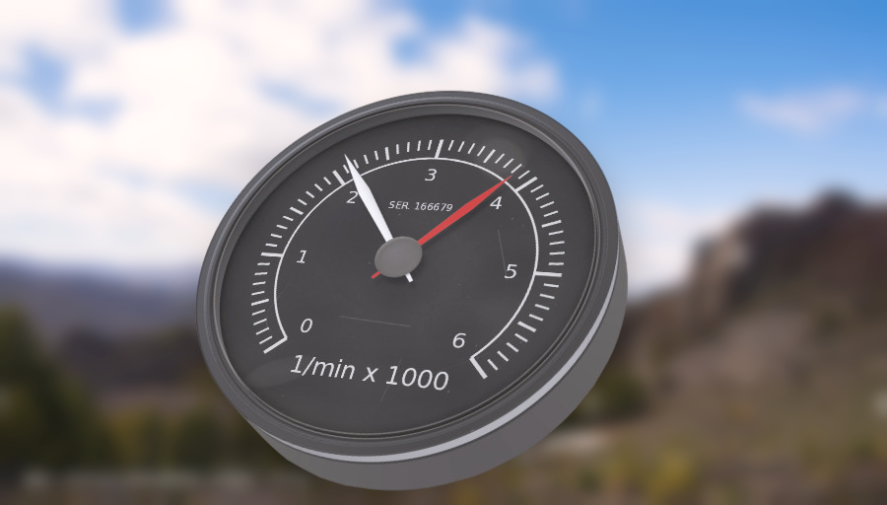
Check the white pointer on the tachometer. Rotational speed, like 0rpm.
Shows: 2150rpm
